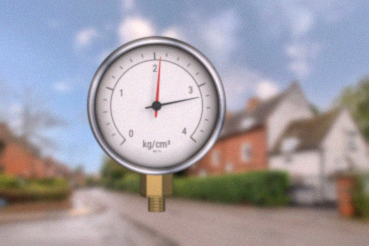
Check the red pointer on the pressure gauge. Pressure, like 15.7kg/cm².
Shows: 2.1kg/cm²
